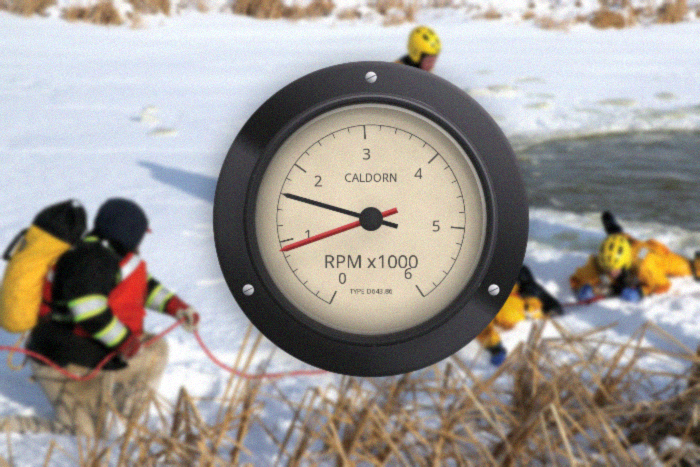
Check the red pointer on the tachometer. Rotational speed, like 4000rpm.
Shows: 900rpm
